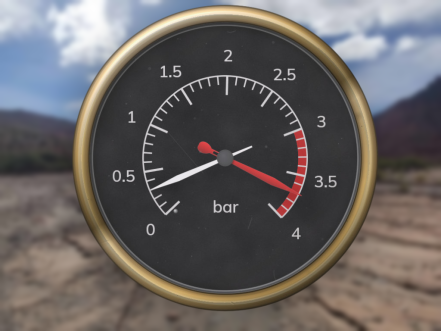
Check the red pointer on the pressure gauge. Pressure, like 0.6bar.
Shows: 3.7bar
